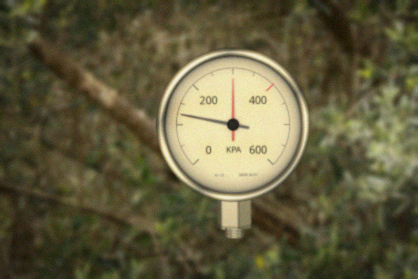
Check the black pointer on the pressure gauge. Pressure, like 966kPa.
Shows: 125kPa
